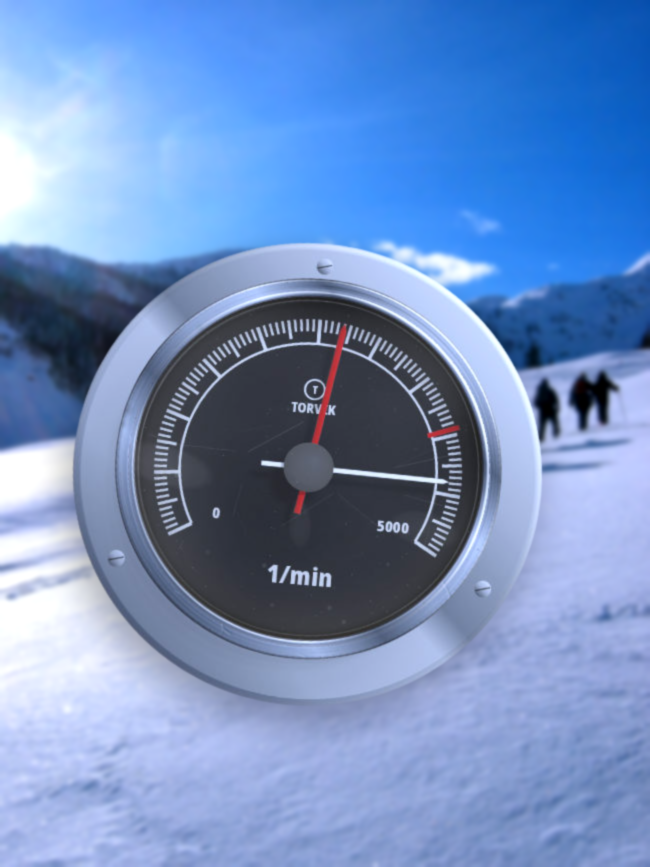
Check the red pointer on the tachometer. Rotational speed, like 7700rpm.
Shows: 2700rpm
